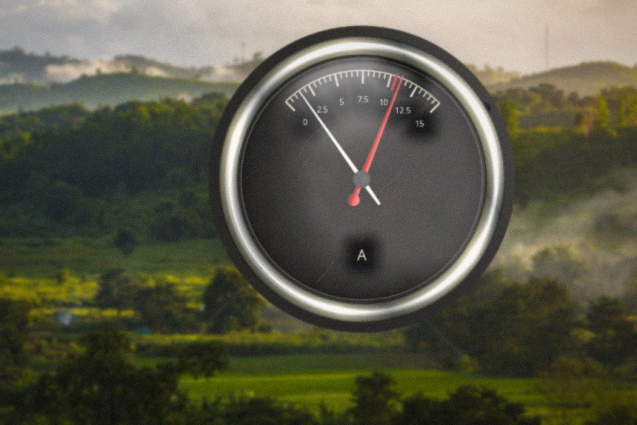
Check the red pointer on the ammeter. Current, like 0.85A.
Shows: 11A
